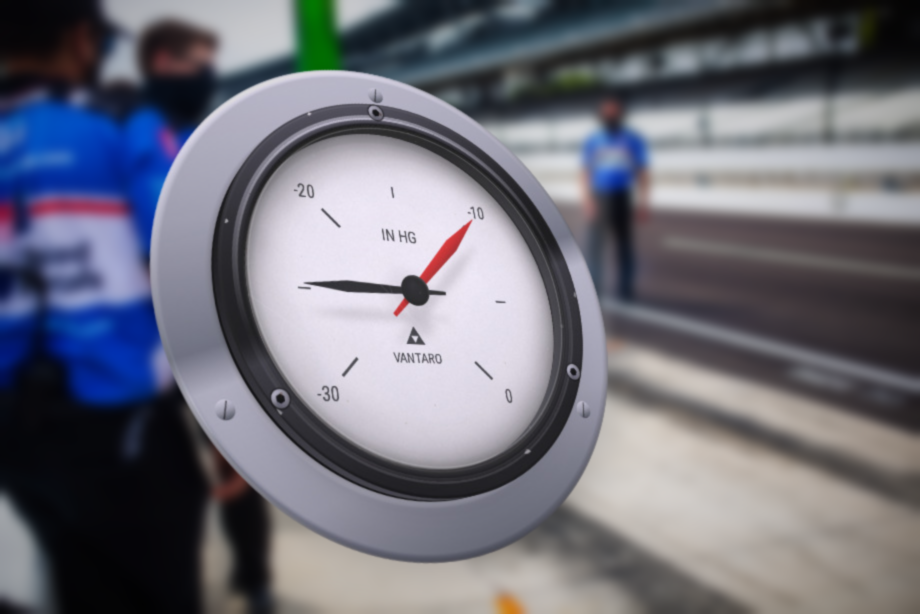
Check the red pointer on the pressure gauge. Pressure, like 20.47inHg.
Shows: -10inHg
